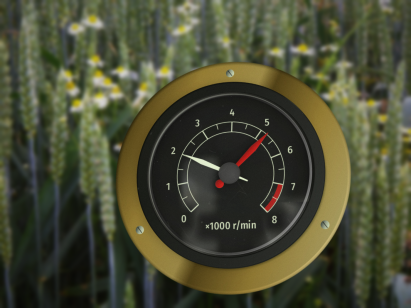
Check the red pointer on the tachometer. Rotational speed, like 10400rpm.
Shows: 5250rpm
